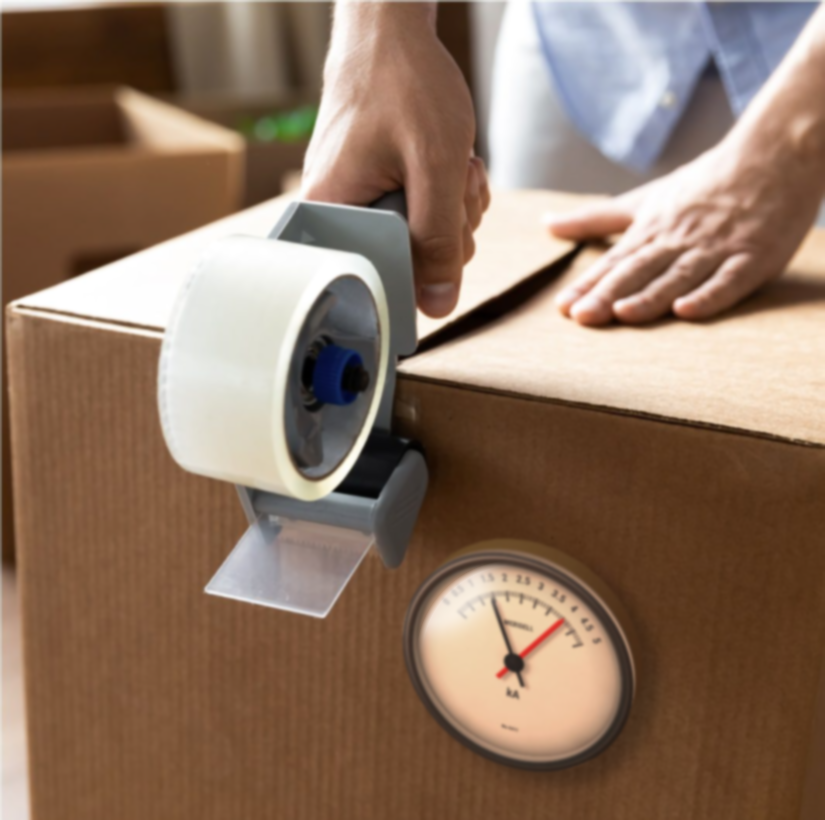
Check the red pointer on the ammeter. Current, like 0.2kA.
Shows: 4kA
